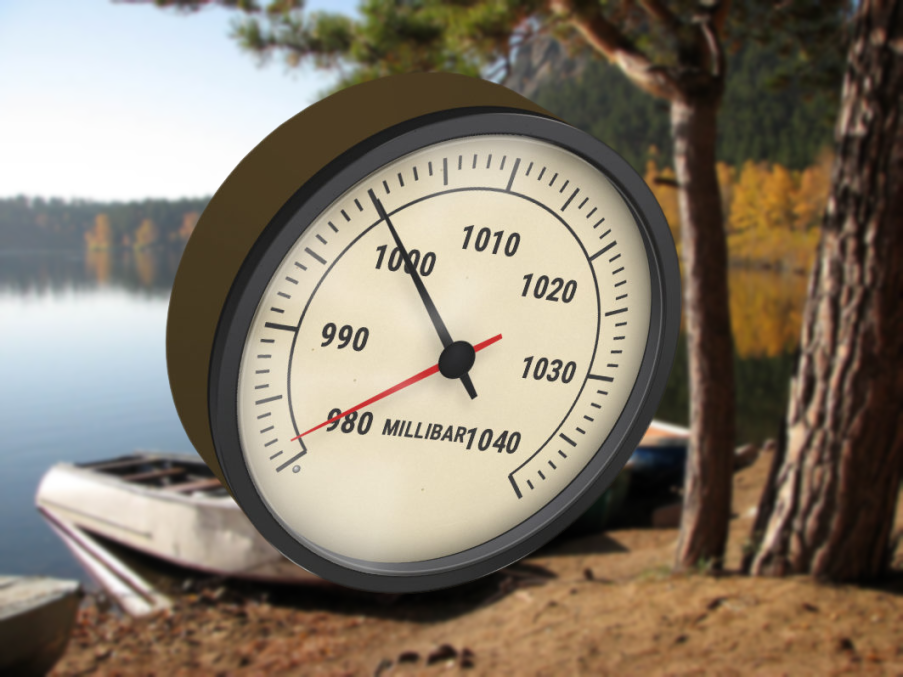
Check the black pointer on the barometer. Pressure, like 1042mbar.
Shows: 1000mbar
